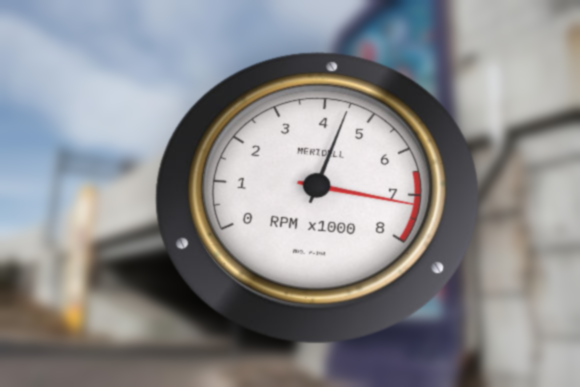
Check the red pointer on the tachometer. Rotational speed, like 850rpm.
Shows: 7250rpm
